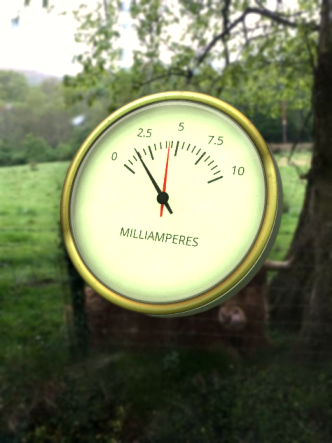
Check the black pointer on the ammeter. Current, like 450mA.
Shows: 1.5mA
